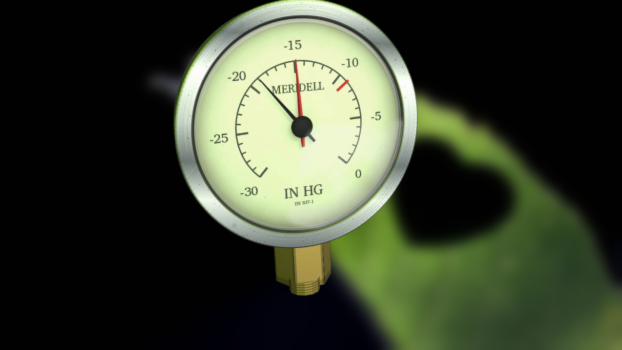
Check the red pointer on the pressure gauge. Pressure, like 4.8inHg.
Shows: -15inHg
